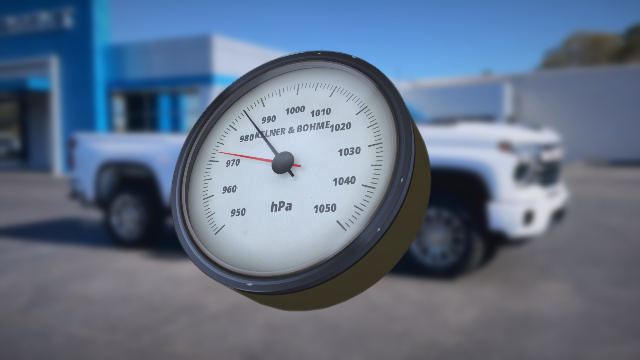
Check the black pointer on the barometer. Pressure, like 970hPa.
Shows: 985hPa
